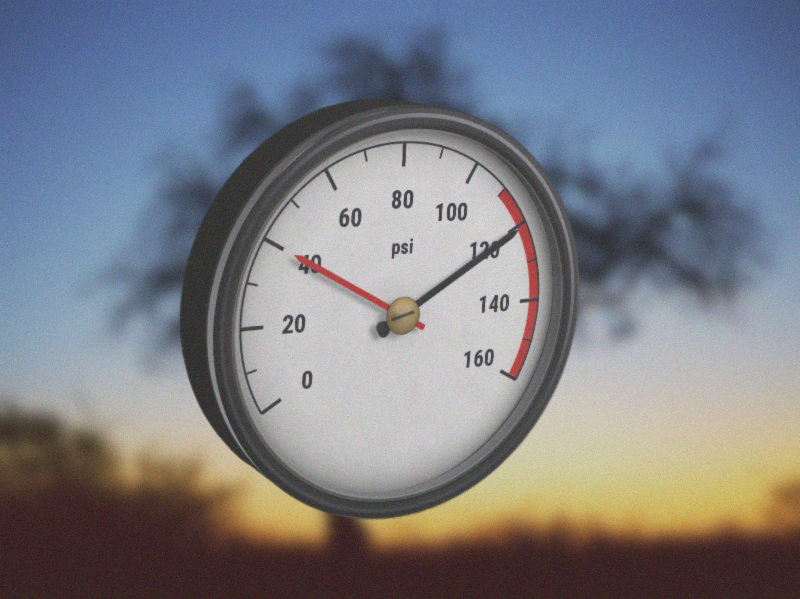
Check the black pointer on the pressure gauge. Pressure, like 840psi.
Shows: 120psi
